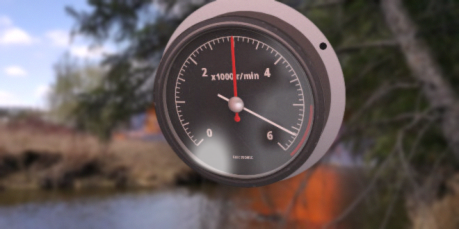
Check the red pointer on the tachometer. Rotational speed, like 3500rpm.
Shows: 3000rpm
